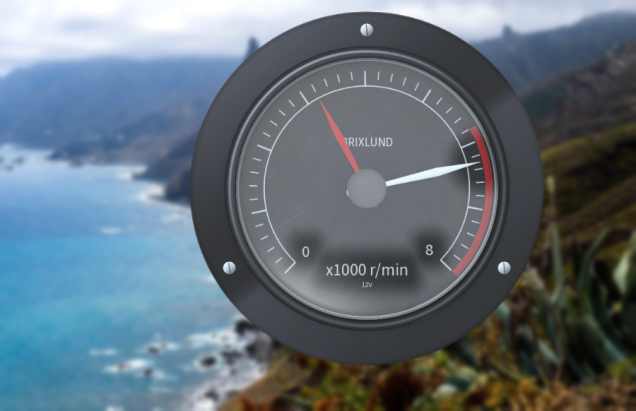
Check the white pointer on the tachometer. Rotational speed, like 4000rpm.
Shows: 6300rpm
